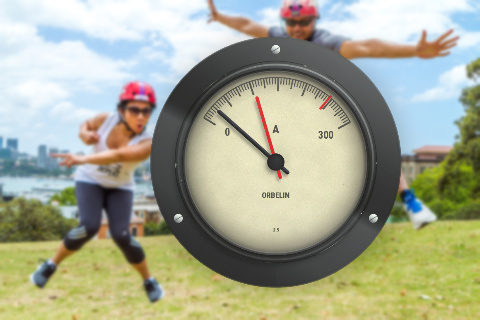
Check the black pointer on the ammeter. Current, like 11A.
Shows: 25A
